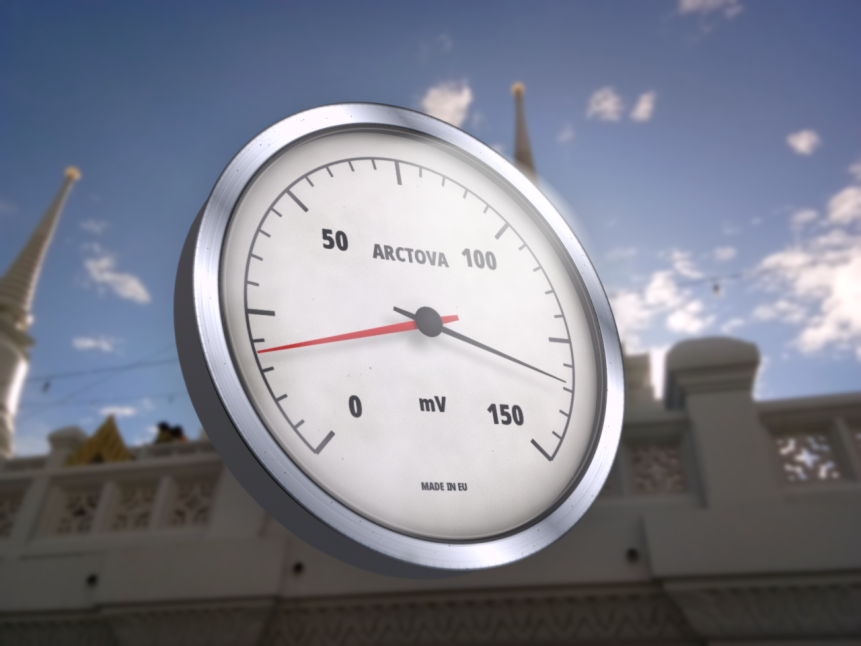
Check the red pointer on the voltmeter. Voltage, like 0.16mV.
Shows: 17.5mV
